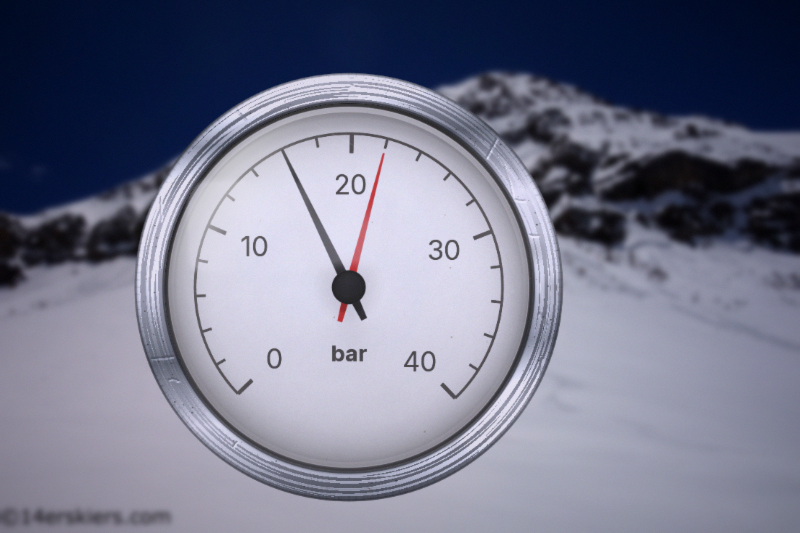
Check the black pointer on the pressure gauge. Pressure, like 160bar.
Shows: 16bar
